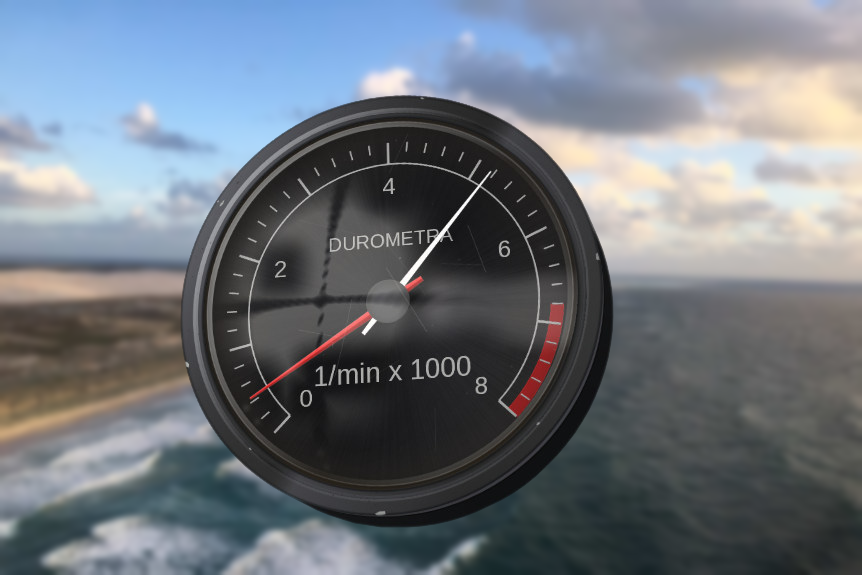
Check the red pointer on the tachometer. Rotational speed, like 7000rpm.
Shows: 400rpm
